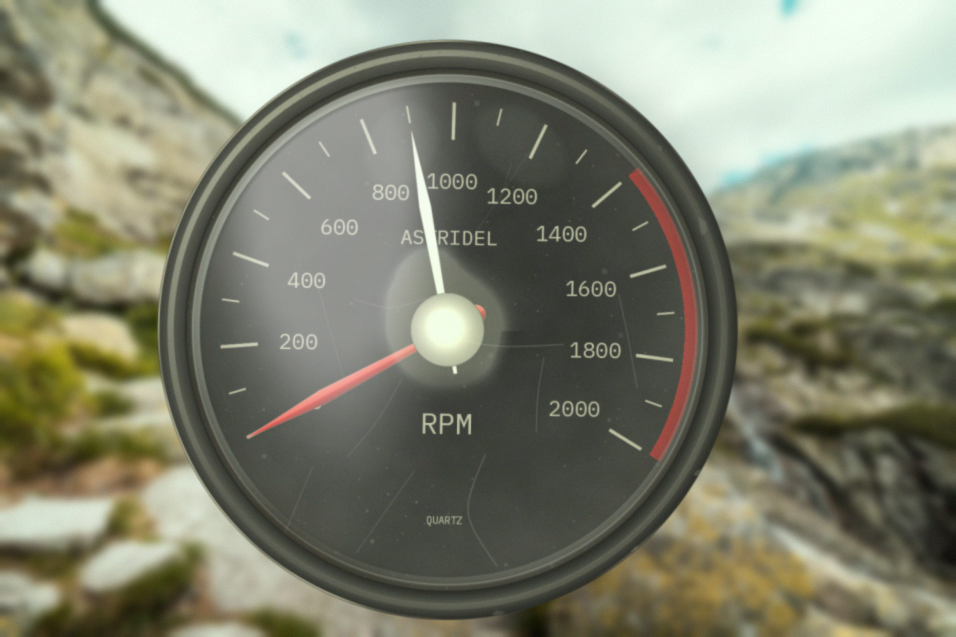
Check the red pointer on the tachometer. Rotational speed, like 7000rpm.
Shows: 0rpm
